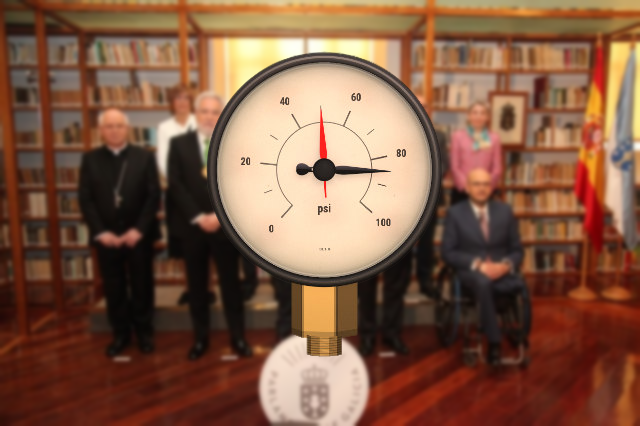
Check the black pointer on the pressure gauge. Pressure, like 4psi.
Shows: 85psi
